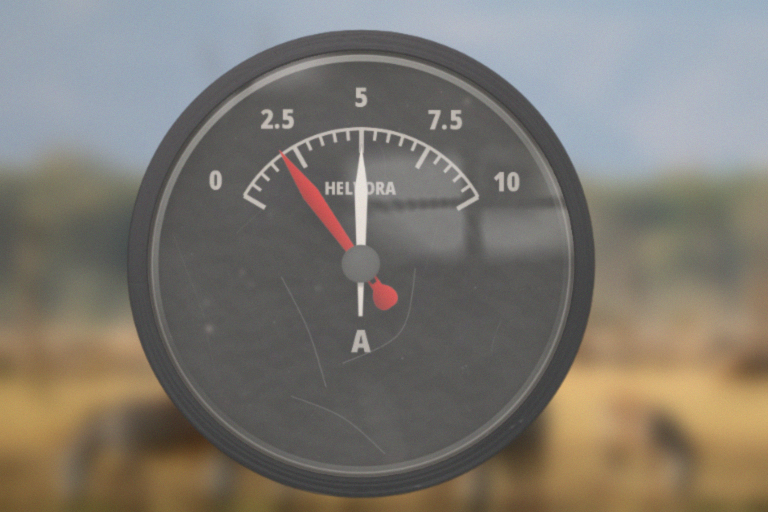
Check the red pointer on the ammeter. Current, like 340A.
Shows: 2A
